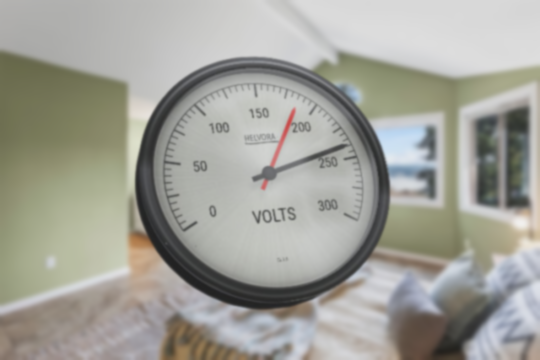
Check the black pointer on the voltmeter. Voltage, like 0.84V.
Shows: 240V
